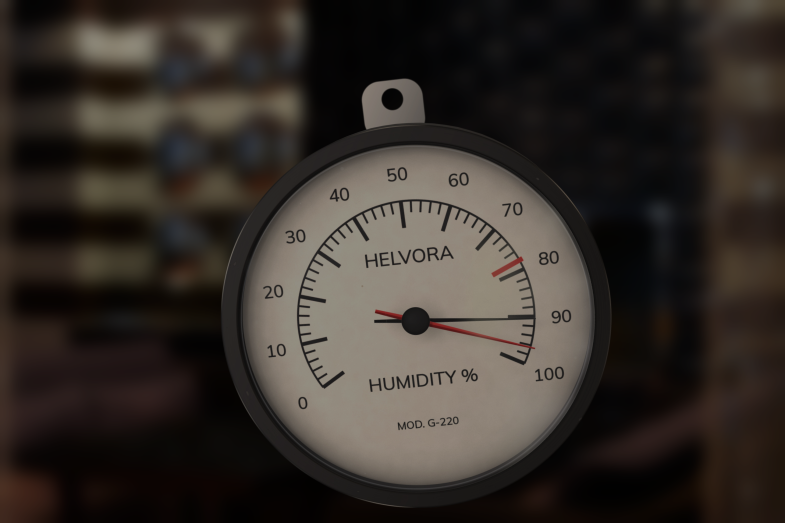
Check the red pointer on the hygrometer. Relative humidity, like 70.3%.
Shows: 96%
